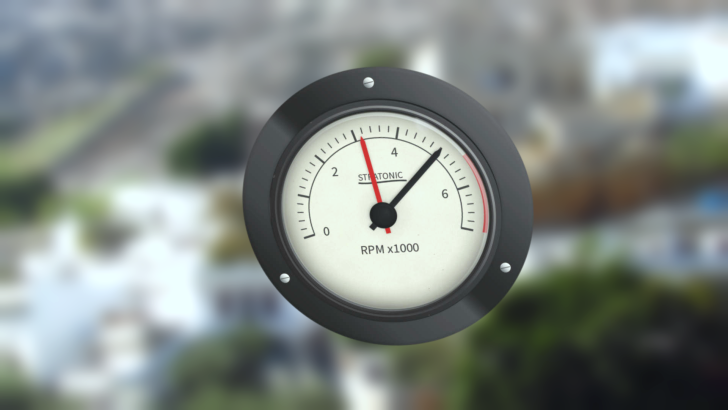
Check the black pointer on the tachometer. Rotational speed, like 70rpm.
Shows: 5000rpm
